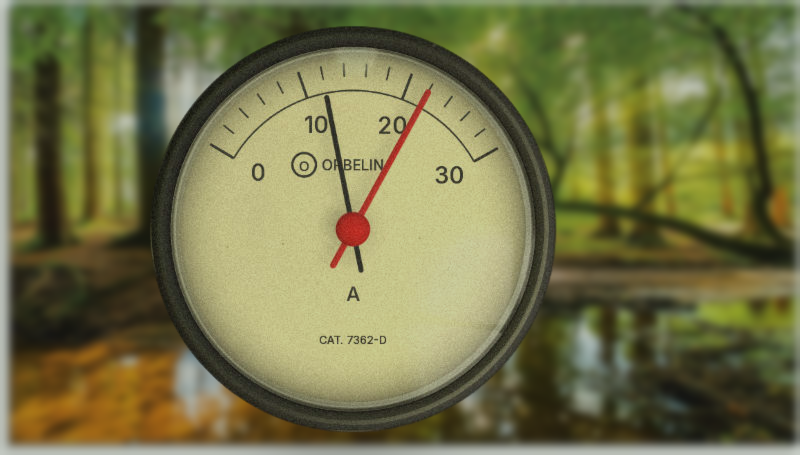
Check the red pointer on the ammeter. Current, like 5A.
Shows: 22A
